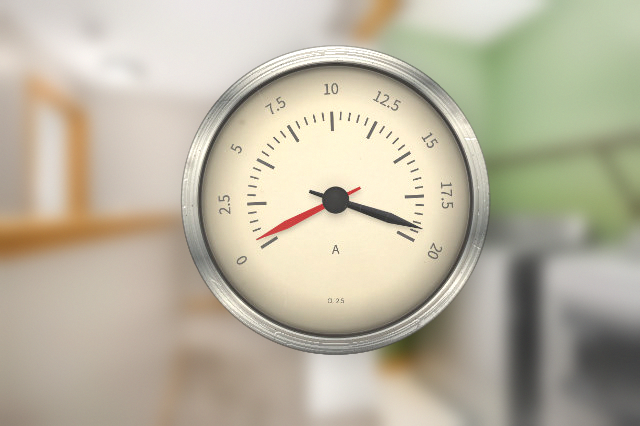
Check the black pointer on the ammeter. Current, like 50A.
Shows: 19.25A
